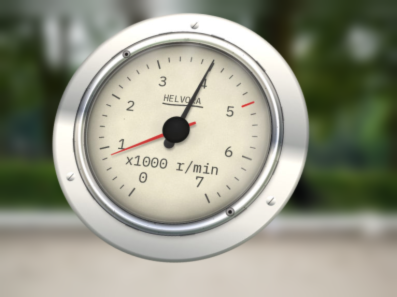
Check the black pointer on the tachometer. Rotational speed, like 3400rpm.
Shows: 4000rpm
